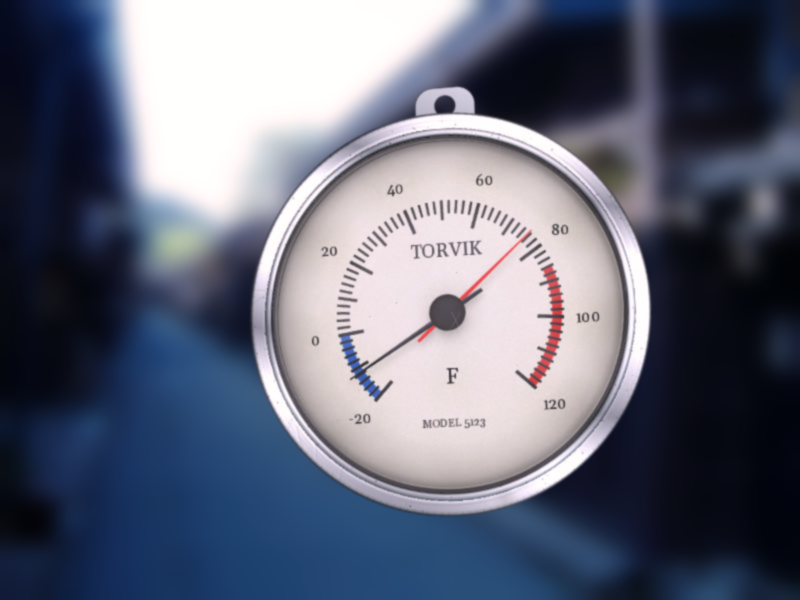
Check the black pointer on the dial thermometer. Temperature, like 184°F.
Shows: -12°F
